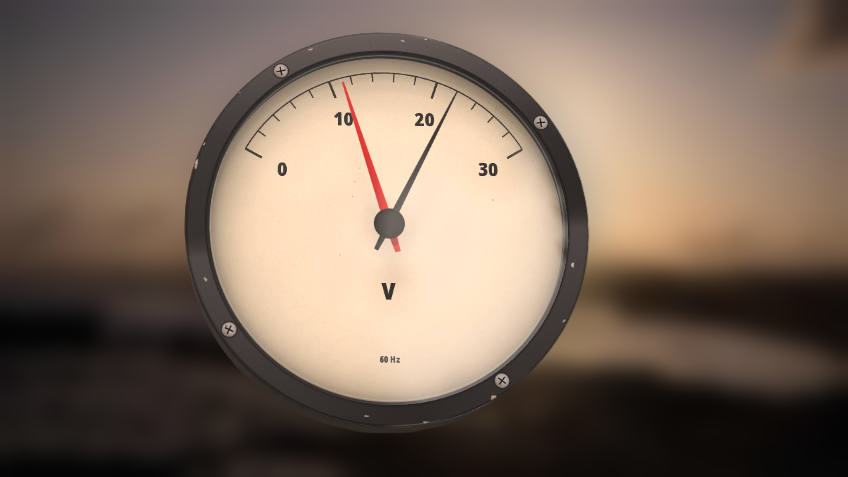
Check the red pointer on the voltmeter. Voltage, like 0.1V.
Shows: 11V
